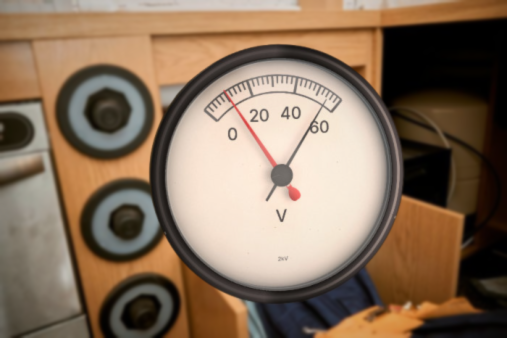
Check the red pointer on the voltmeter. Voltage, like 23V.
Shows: 10V
